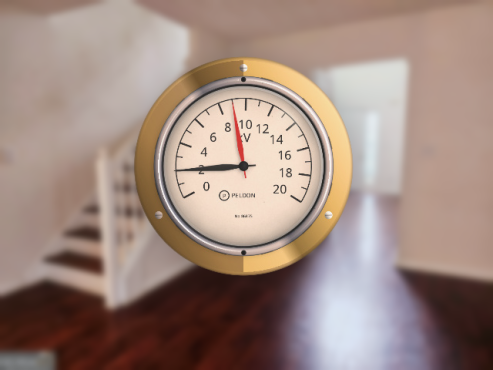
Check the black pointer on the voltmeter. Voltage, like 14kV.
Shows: 2kV
